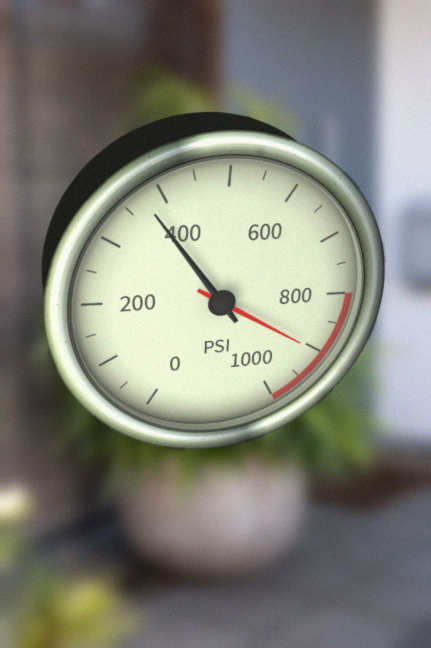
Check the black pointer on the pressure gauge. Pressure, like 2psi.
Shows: 375psi
